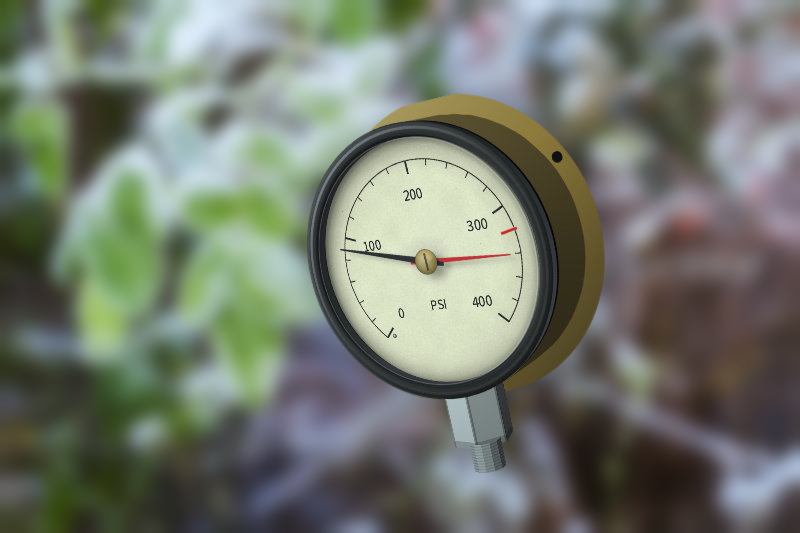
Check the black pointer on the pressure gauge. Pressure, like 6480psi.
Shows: 90psi
